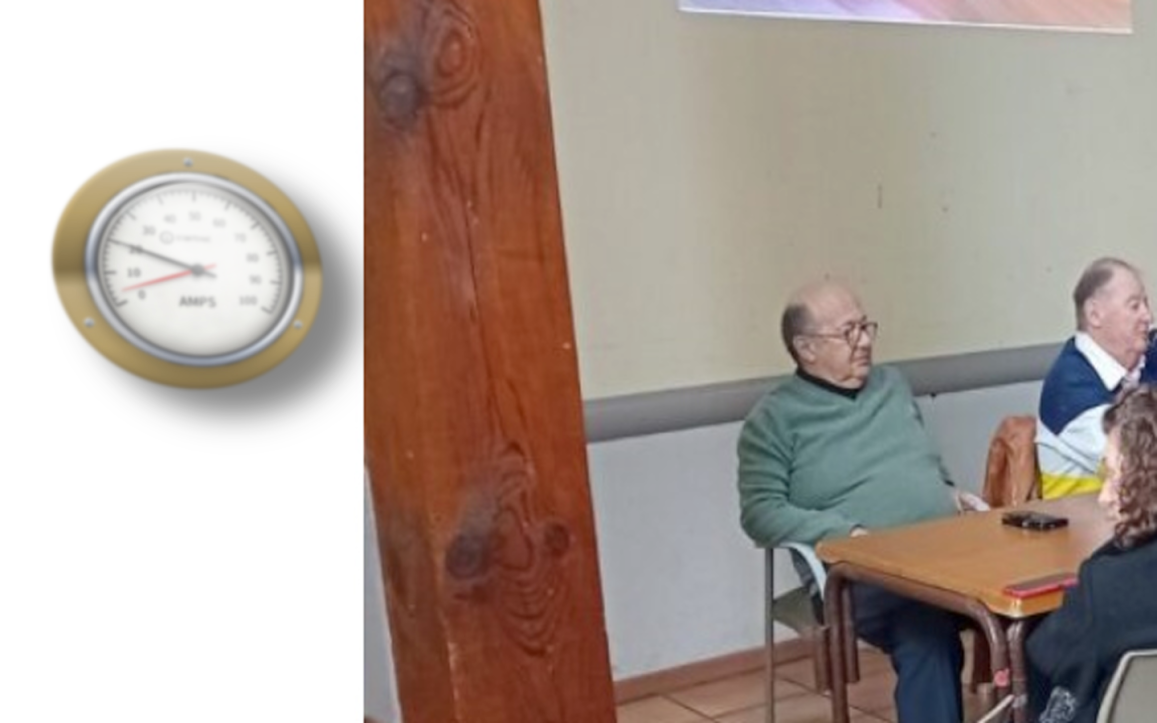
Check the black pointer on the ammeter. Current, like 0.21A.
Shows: 20A
